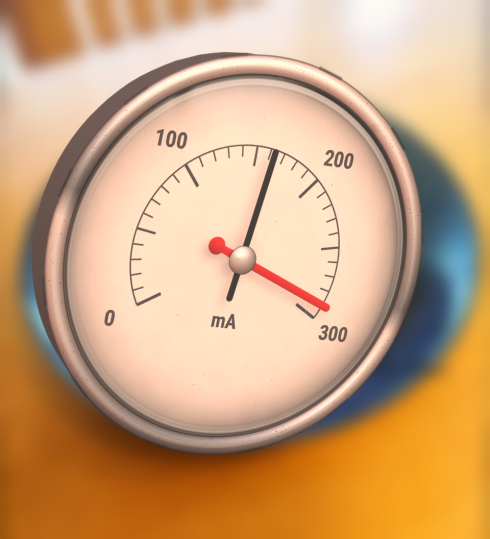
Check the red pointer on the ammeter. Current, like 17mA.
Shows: 290mA
